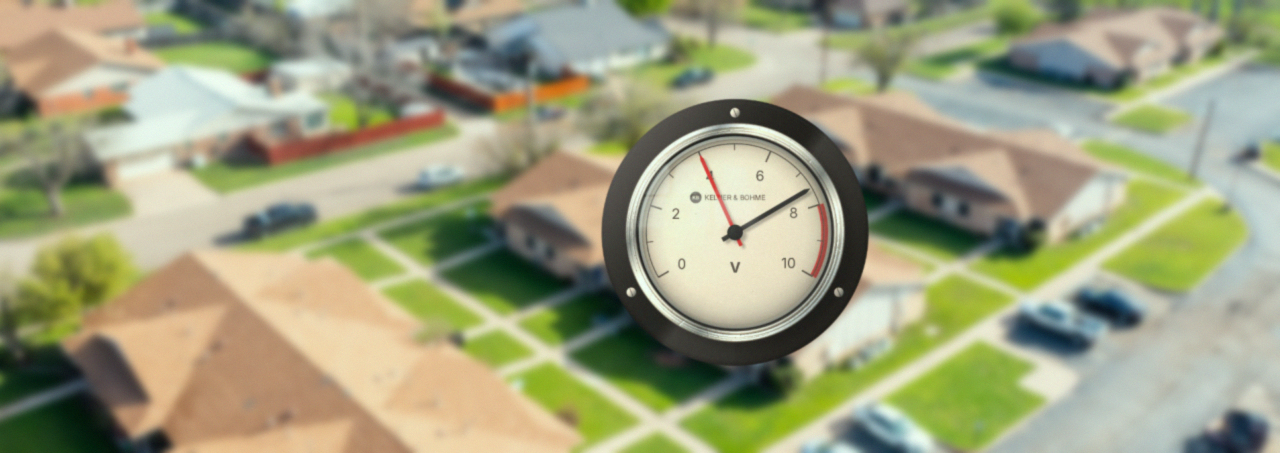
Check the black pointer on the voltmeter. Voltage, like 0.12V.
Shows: 7.5V
